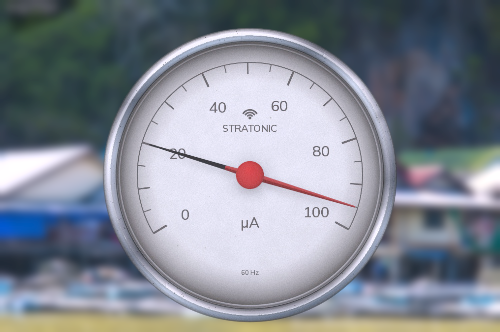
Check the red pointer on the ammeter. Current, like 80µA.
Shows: 95µA
